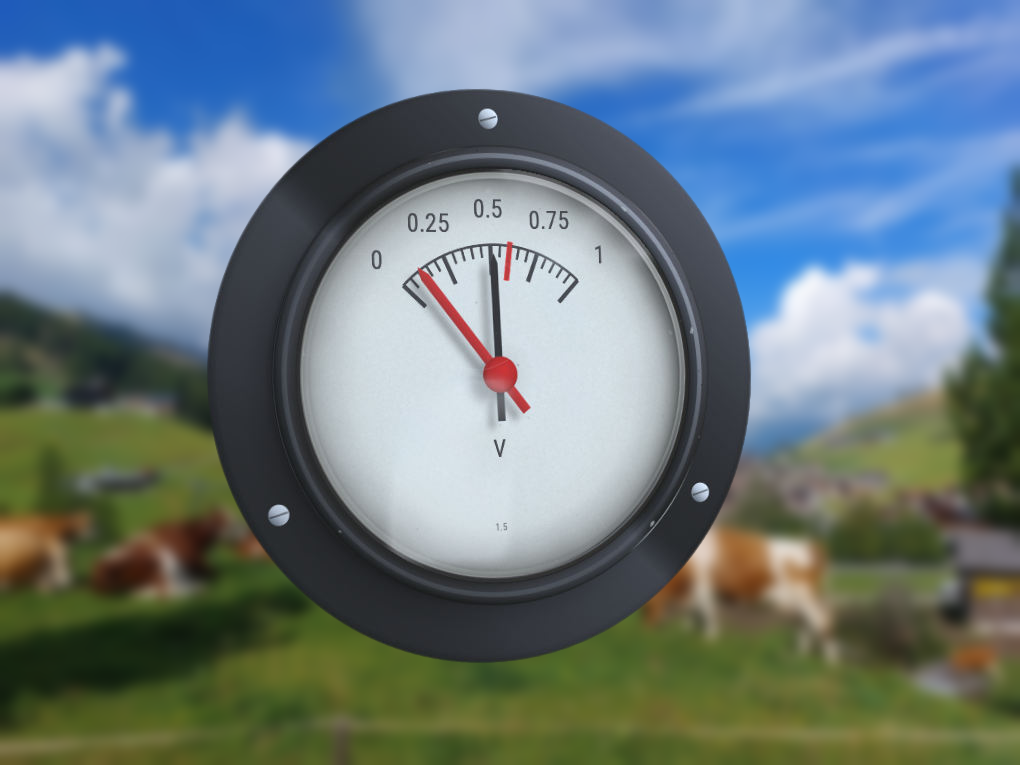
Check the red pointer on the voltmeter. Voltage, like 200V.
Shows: 0.1V
